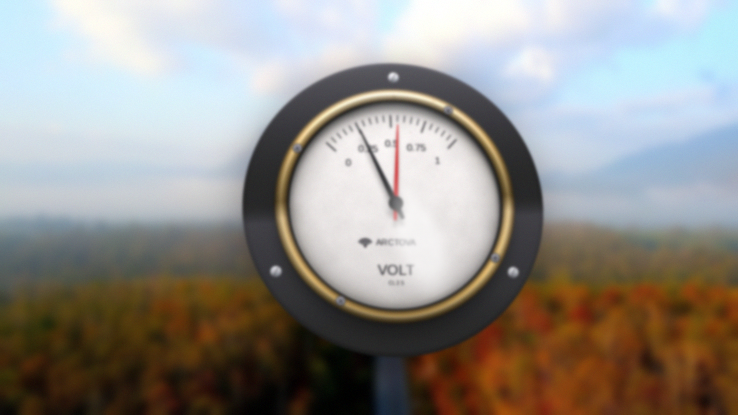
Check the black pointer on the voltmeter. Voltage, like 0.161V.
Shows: 0.25V
